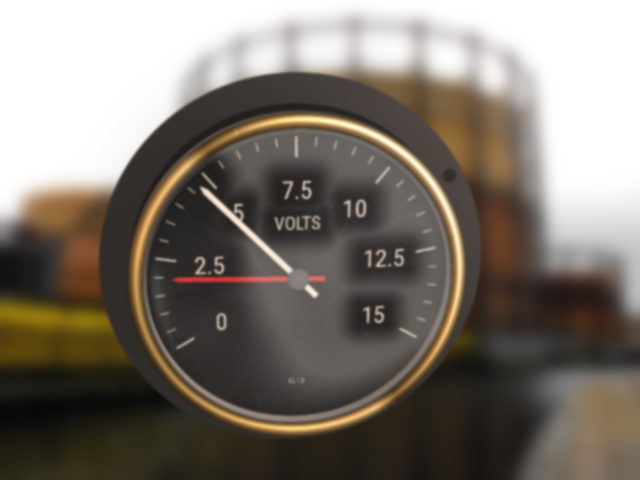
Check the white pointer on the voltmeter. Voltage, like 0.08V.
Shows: 4.75V
